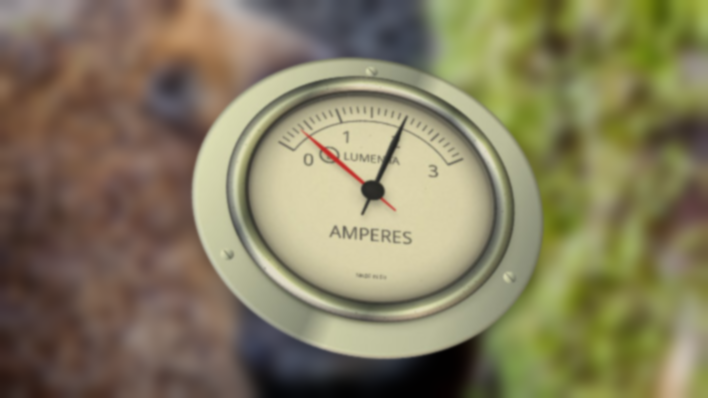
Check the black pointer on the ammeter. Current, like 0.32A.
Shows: 2A
